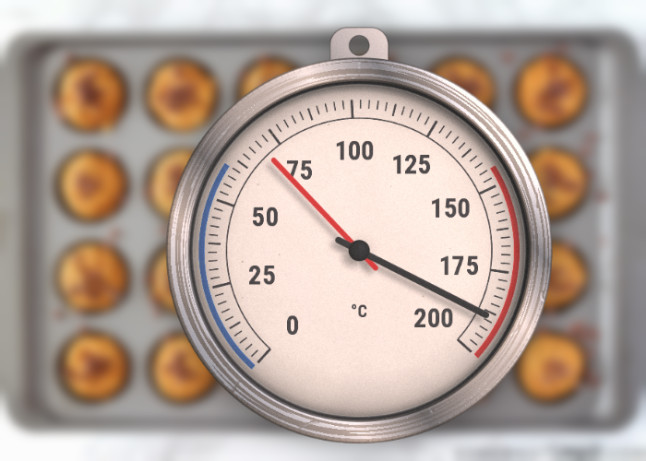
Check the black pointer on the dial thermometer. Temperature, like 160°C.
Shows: 188.75°C
